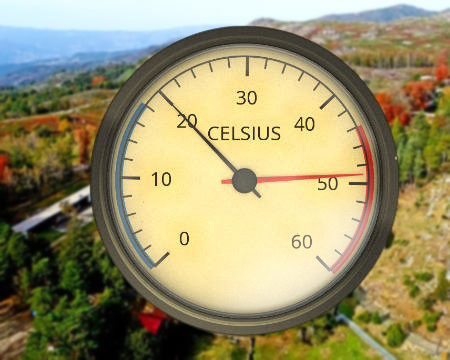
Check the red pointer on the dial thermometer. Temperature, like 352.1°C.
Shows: 49°C
